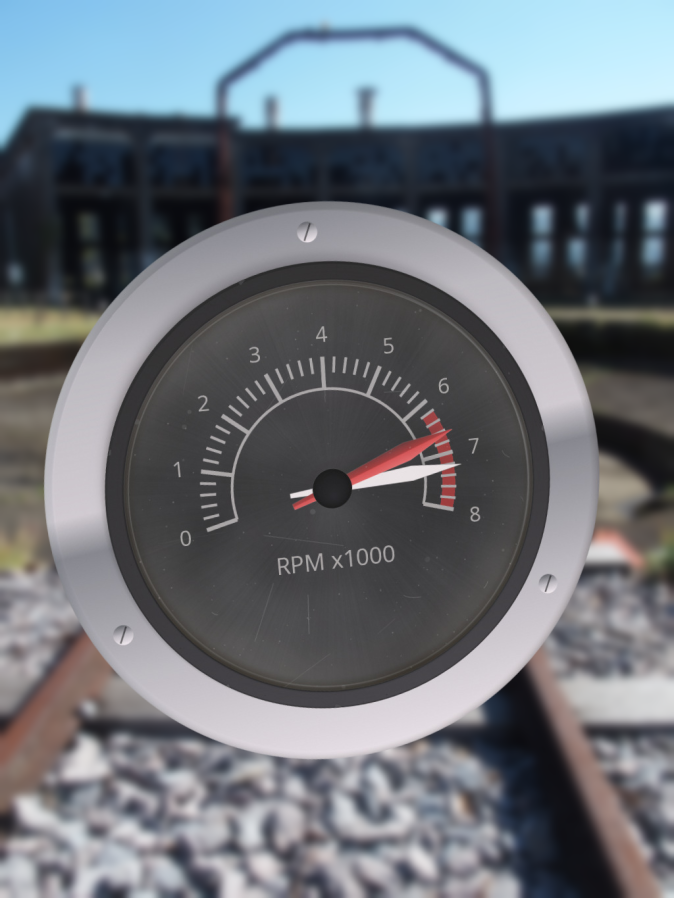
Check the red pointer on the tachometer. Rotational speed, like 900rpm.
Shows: 6600rpm
